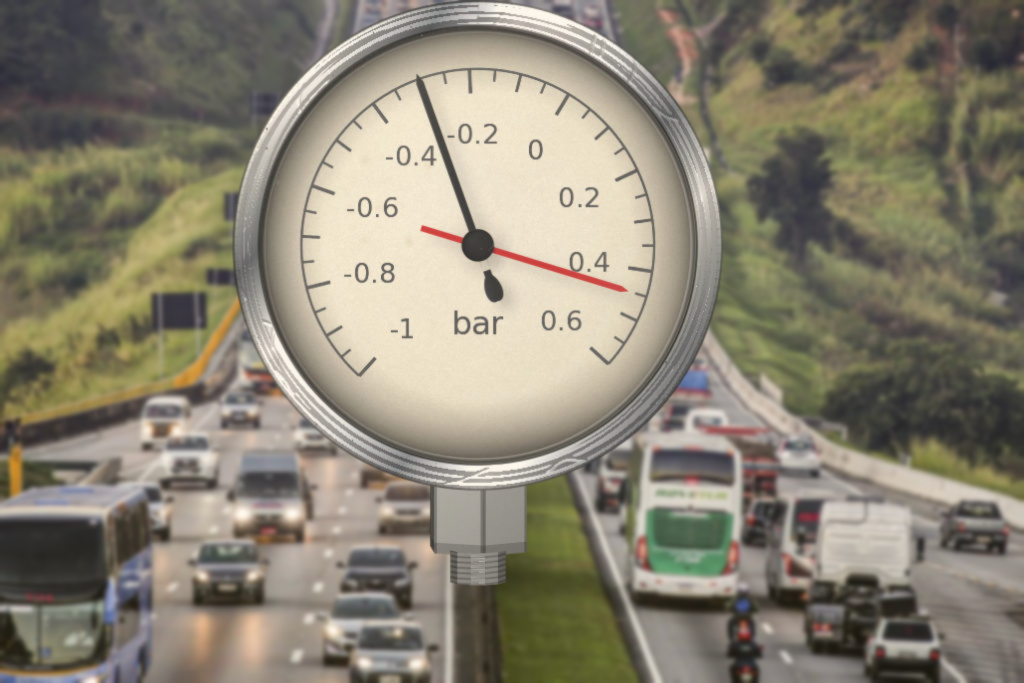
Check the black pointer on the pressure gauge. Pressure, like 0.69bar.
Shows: -0.3bar
